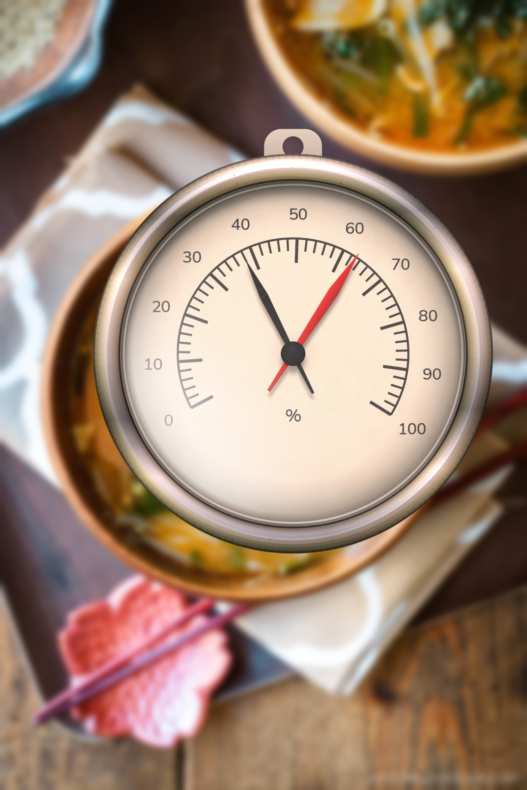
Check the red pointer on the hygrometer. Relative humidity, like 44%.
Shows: 63%
